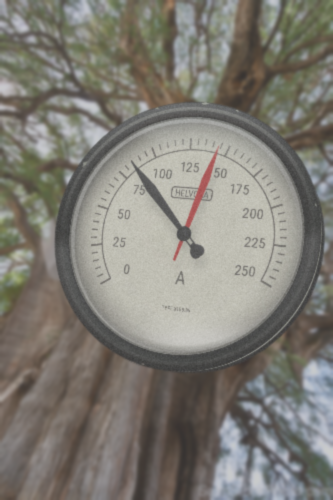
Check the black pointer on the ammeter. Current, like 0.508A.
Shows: 85A
